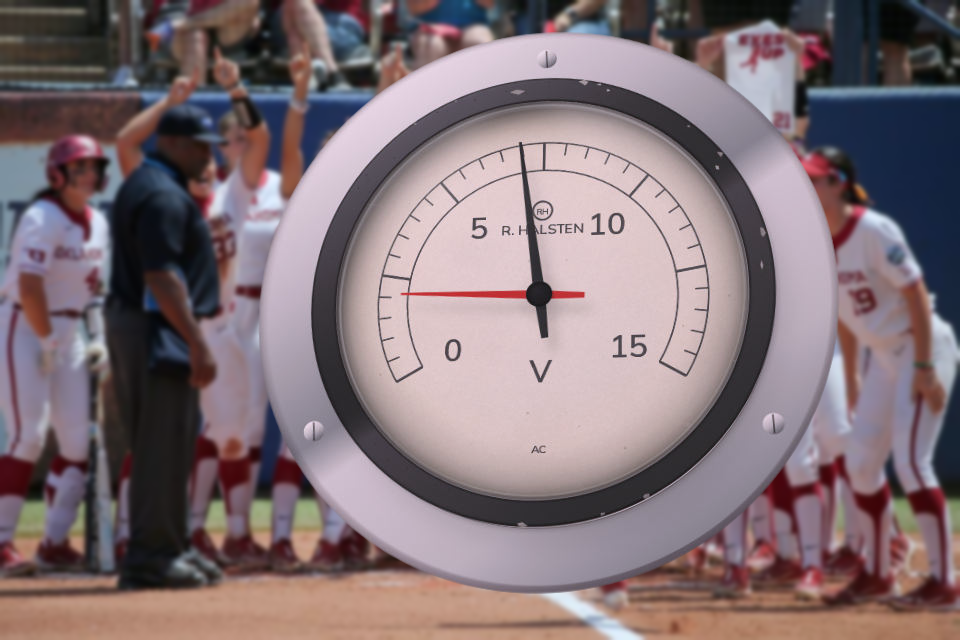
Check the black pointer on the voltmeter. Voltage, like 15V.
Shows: 7V
